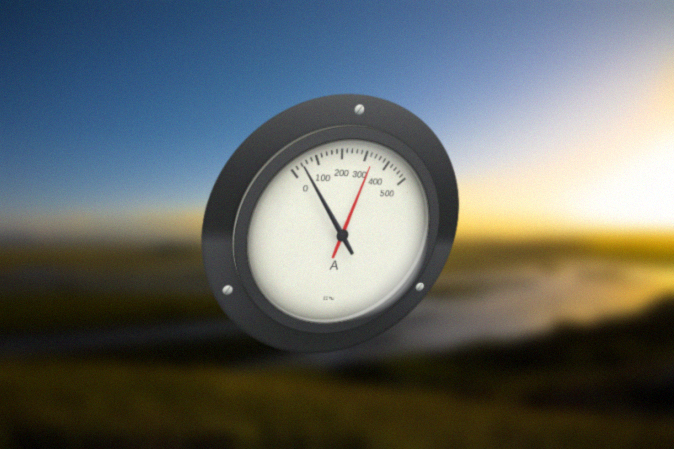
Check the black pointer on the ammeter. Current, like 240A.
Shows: 40A
